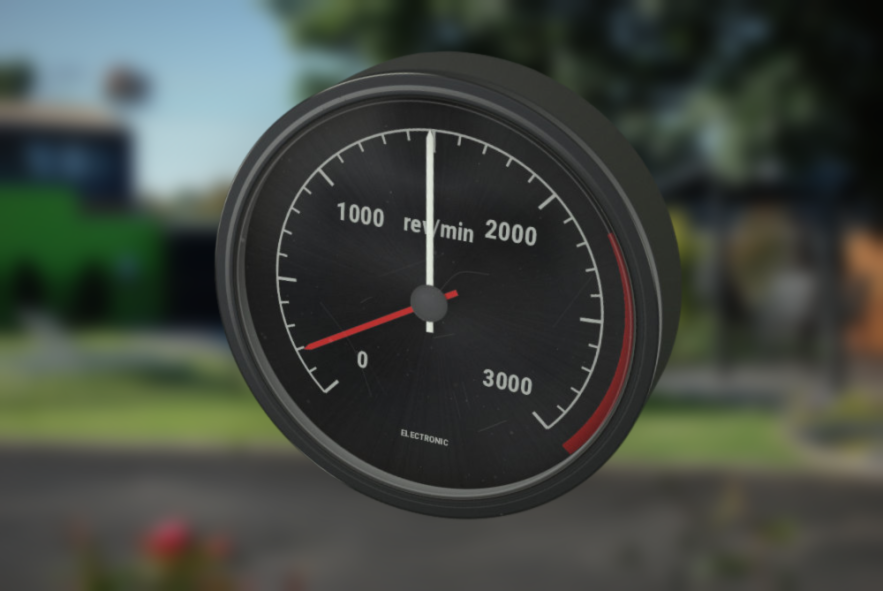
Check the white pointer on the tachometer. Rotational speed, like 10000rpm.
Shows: 1500rpm
